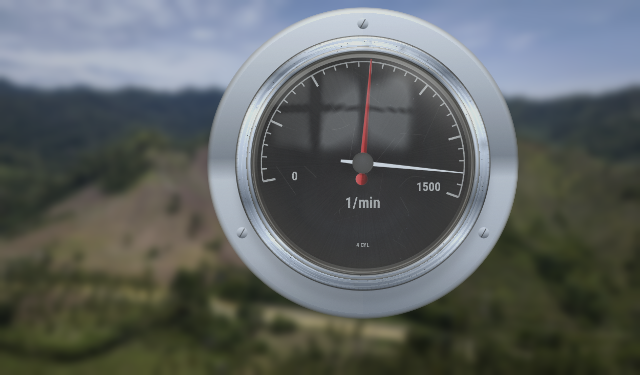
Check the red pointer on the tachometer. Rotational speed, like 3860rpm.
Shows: 750rpm
